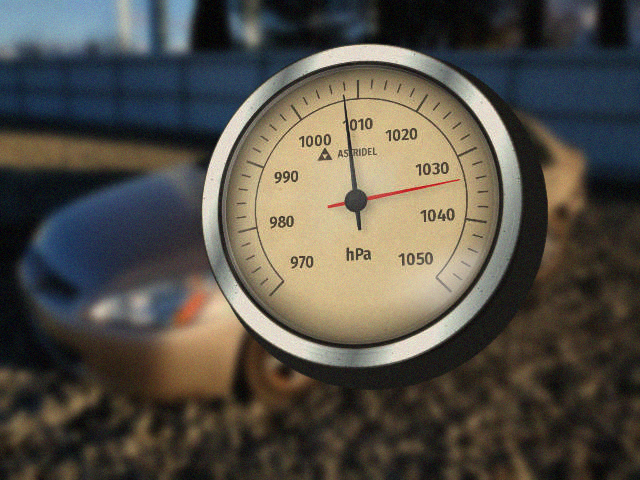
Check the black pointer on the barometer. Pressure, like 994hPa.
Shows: 1008hPa
